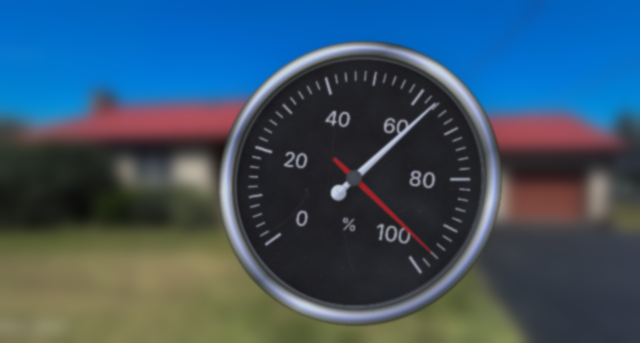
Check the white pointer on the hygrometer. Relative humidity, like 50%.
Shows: 64%
